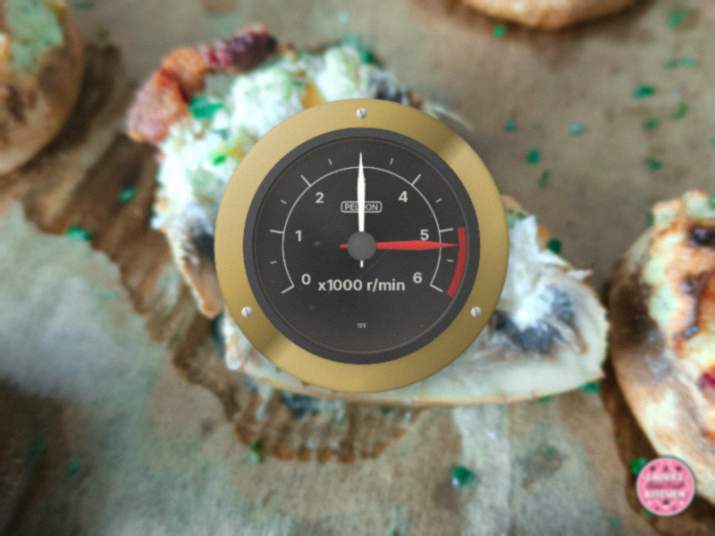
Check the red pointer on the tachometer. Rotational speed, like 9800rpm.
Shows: 5250rpm
